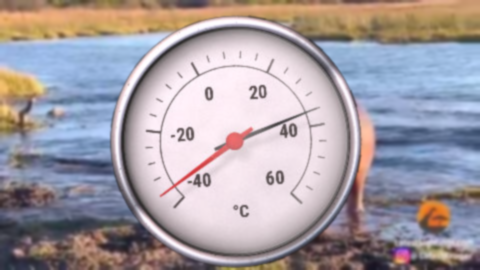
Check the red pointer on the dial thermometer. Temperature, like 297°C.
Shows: -36°C
